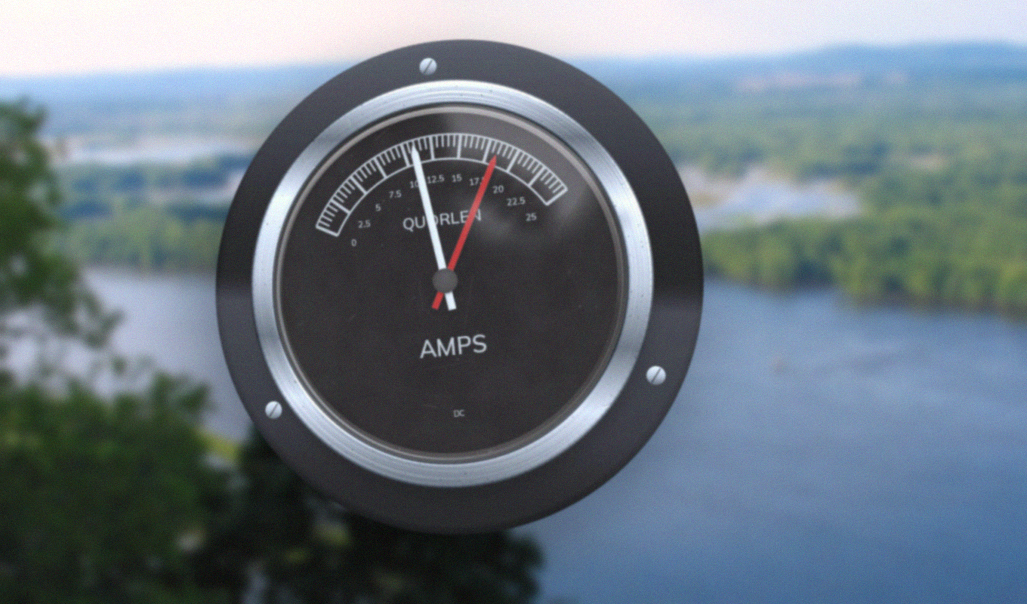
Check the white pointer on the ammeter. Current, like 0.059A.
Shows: 11A
